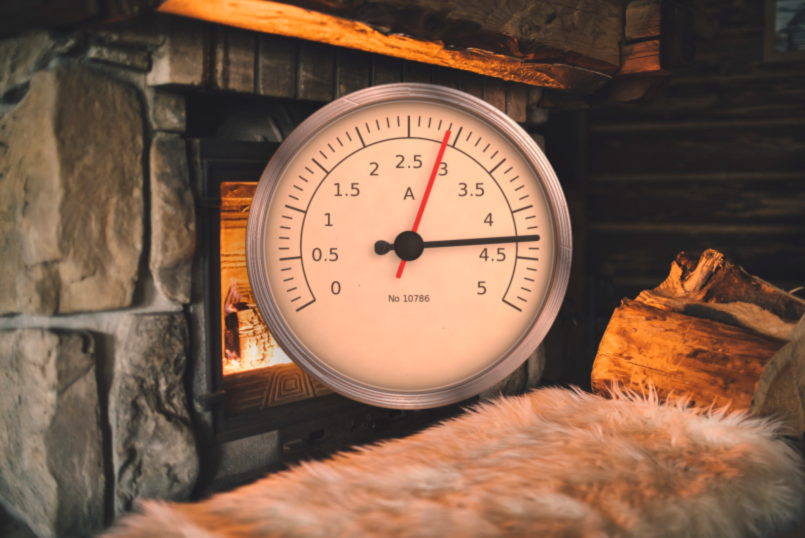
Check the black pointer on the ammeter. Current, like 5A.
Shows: 4.3A
